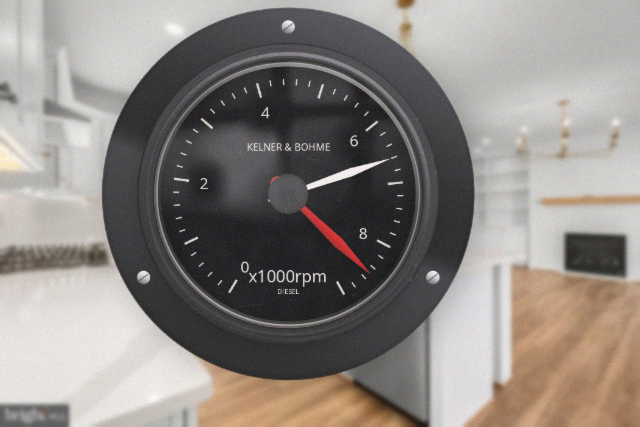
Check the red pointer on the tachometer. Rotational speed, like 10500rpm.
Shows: 8500rpm
